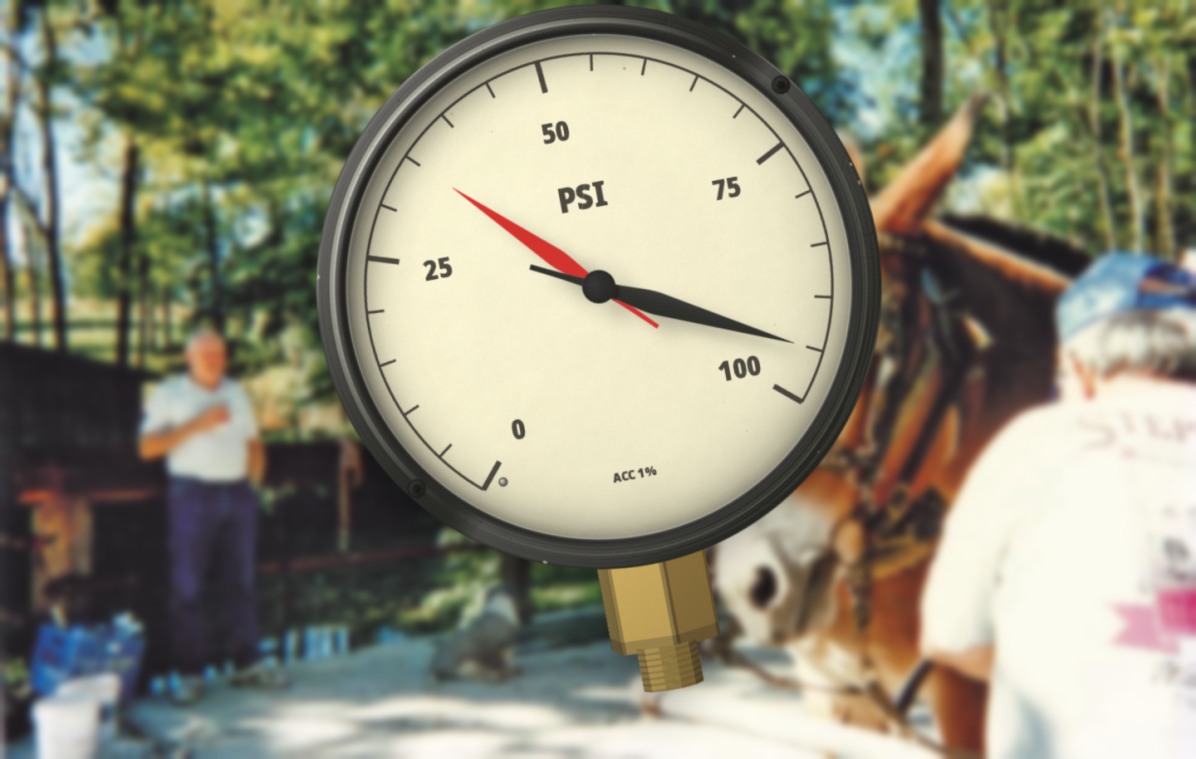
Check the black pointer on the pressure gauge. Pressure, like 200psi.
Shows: 95psi
